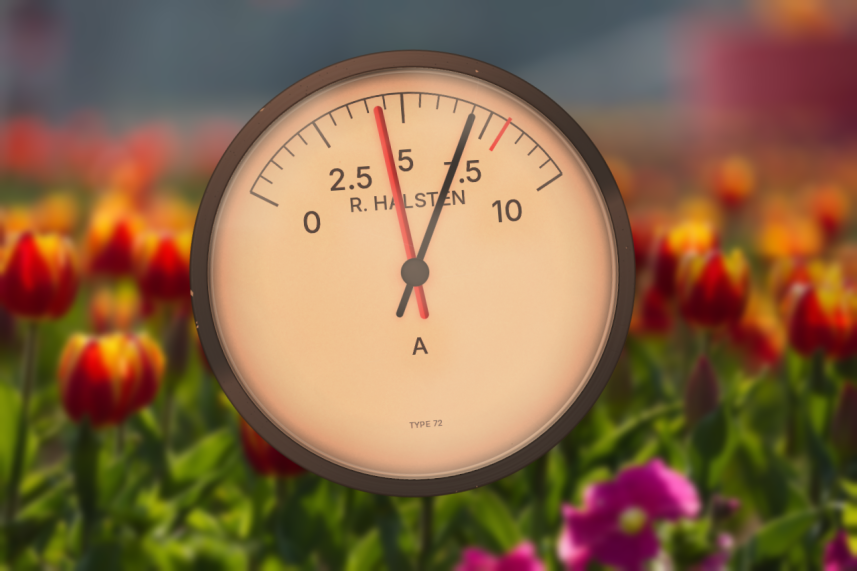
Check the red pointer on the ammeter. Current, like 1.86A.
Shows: 4.25A
